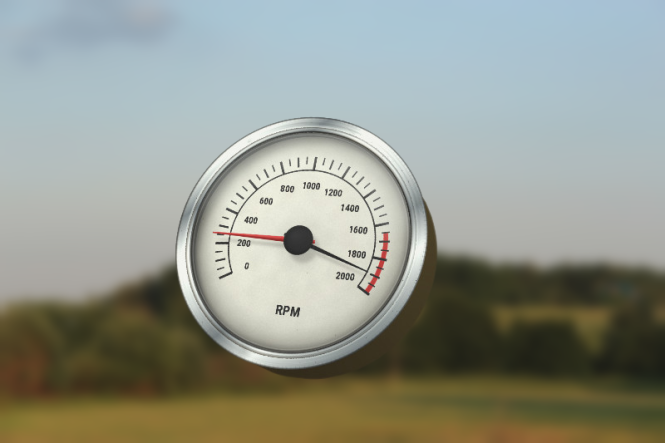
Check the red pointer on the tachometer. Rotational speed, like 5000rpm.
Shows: 250rpm
